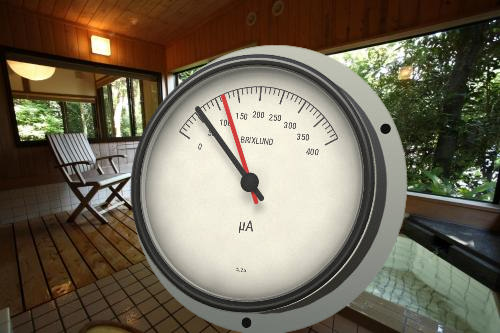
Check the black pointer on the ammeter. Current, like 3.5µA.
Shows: 60µA
